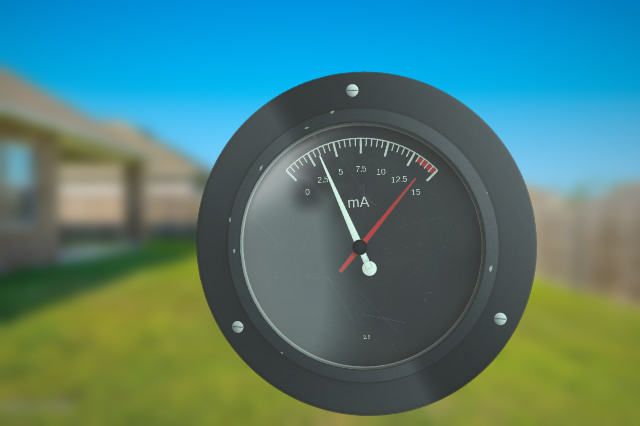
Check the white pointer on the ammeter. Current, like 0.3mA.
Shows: 3.5mA
